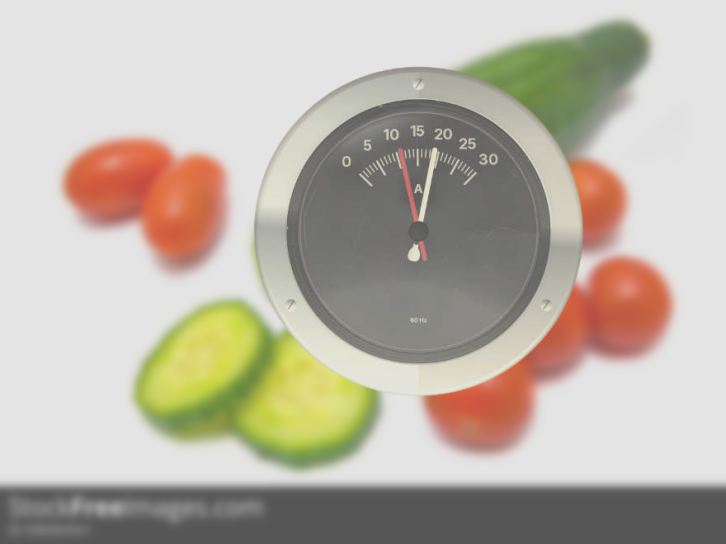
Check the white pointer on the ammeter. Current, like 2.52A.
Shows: 19A
